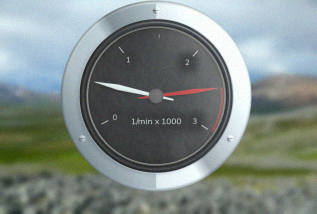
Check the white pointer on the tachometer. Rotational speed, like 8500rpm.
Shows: 500rpm
